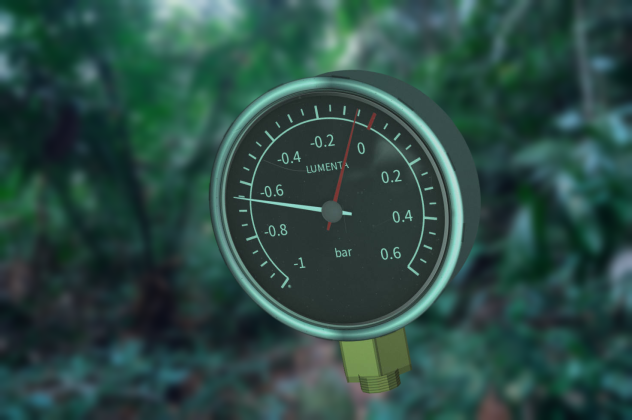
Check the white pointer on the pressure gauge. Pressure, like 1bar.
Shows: -0.65bar
